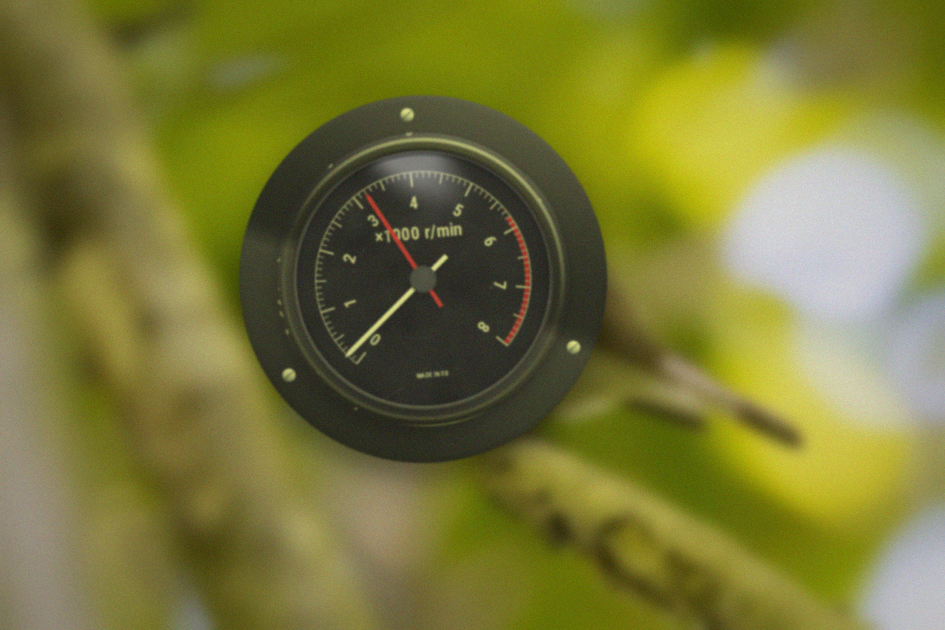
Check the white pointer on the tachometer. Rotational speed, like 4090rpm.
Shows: 200rpm
